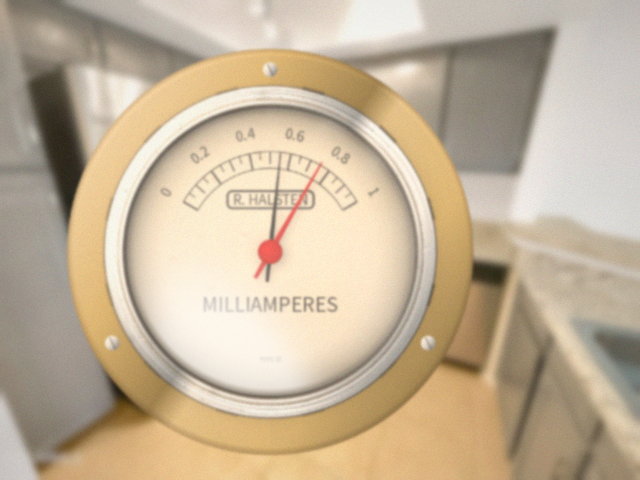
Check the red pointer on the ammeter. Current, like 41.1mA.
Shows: 0.75mA
